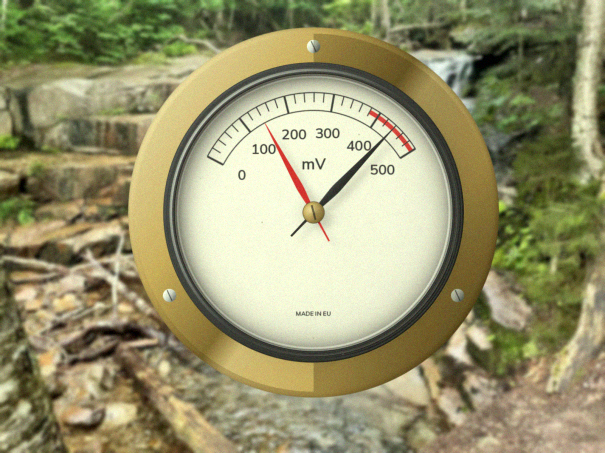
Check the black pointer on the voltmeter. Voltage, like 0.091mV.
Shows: 440mV
